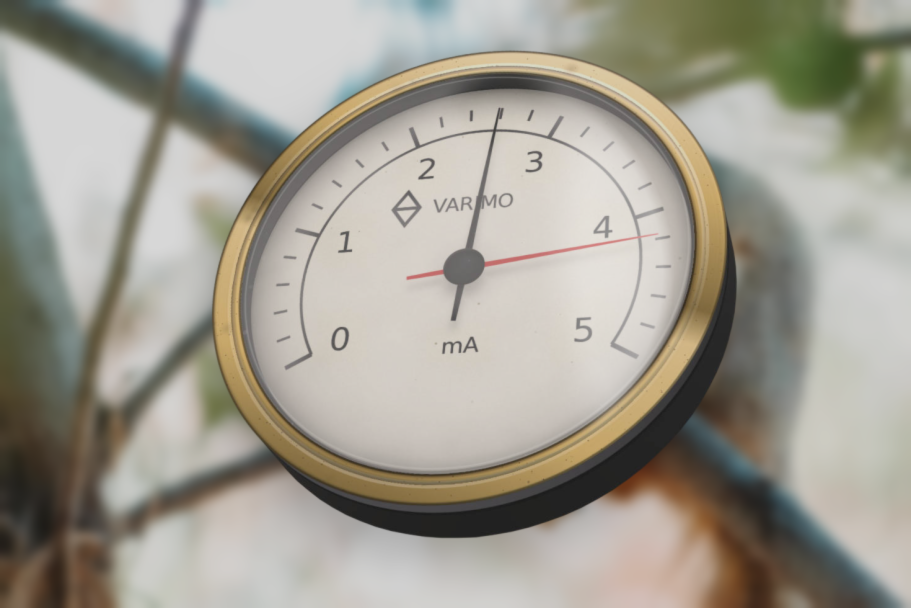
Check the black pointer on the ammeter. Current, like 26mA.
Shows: 2.6mA
